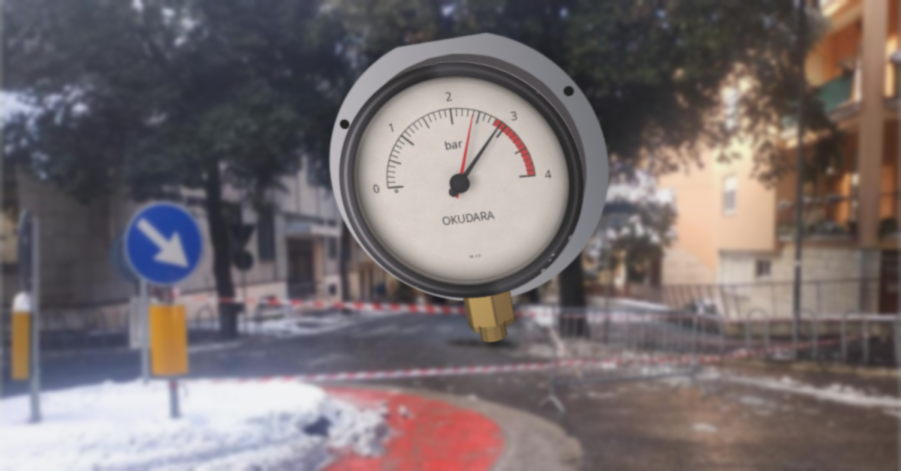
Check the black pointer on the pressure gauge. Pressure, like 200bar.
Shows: 2.9bar
